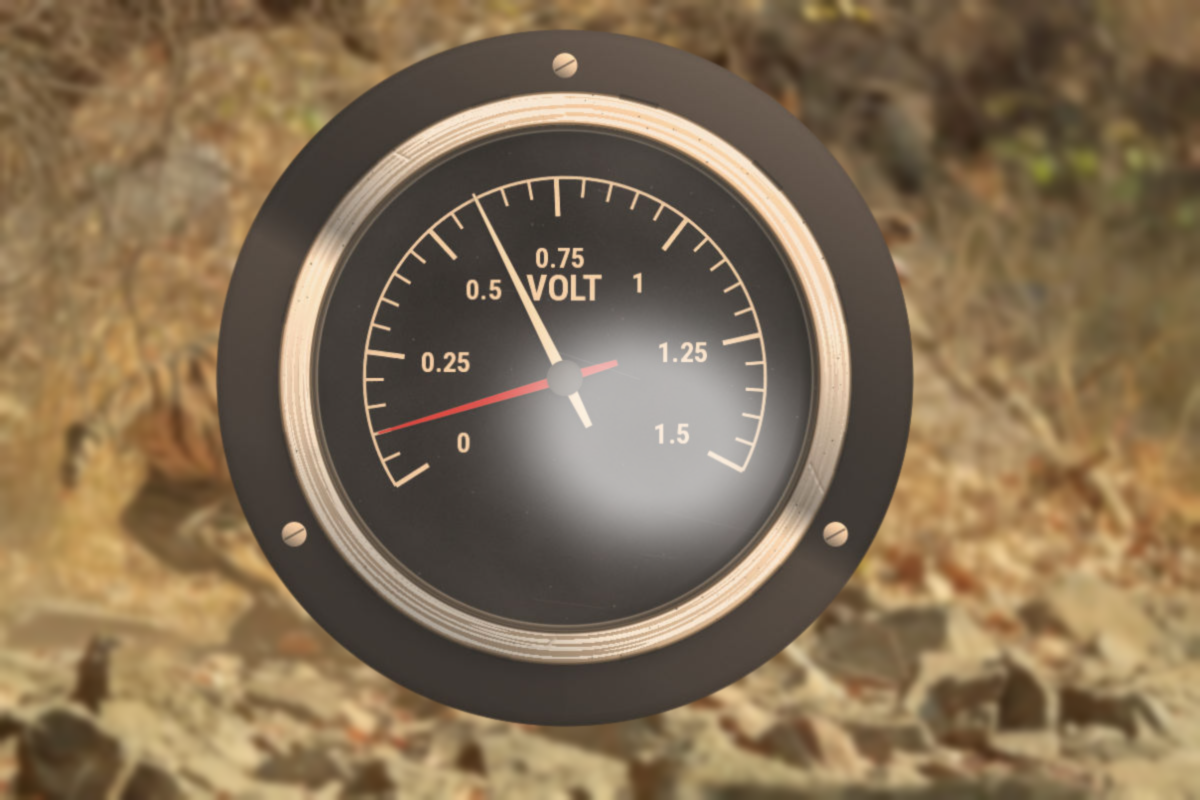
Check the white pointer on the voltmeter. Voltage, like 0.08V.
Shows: 0.6V
